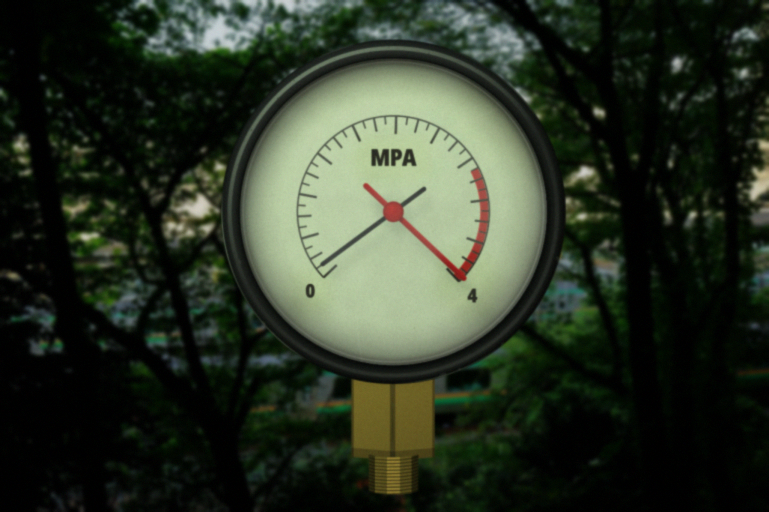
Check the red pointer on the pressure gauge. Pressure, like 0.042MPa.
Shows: 3.95MPa
